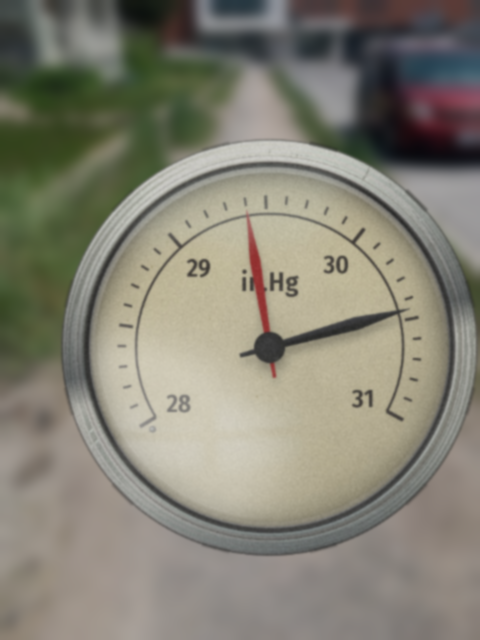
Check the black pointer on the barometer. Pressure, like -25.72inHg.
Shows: 30.45inHg
